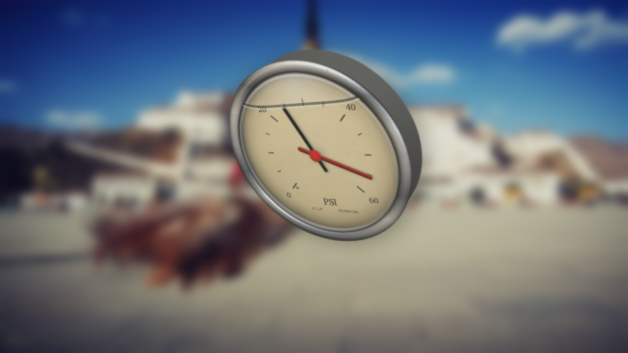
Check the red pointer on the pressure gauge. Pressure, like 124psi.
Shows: 55psi
